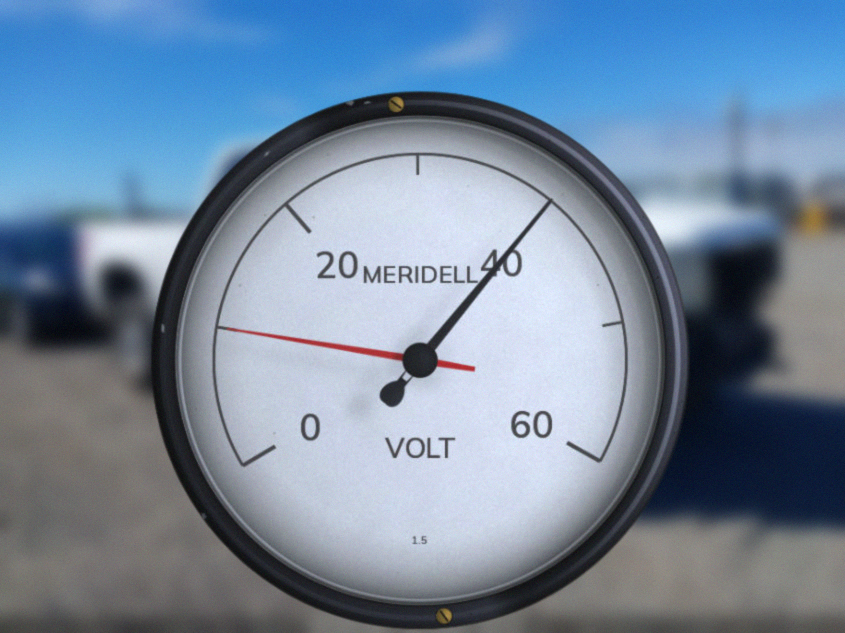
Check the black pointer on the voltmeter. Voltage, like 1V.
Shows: 40V
